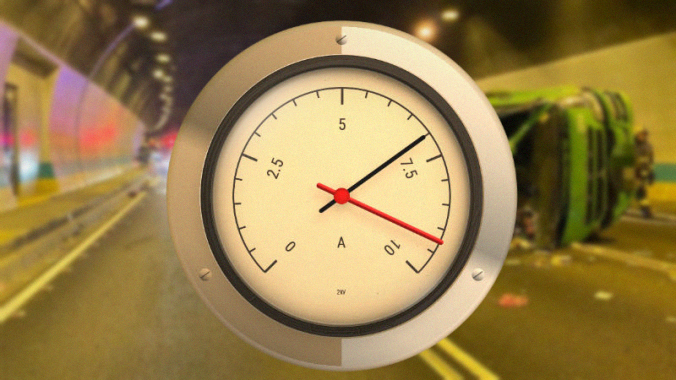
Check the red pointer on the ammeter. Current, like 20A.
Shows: 9.25A
